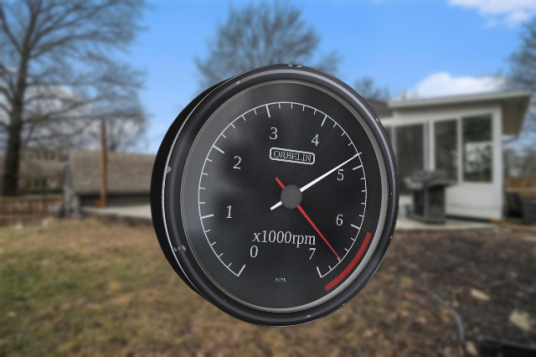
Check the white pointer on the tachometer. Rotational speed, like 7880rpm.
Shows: 4800rpm
